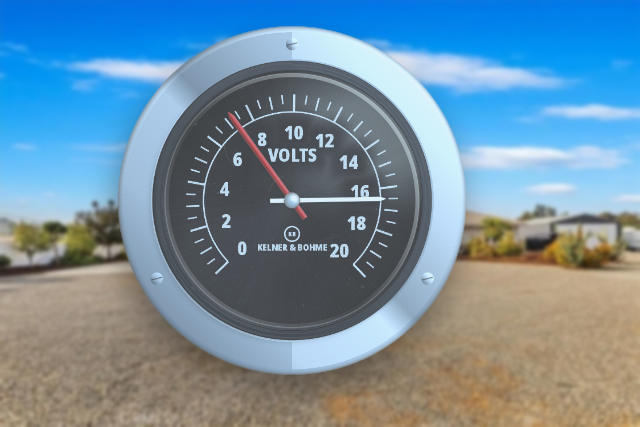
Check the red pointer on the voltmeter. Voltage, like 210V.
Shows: 7.25V
